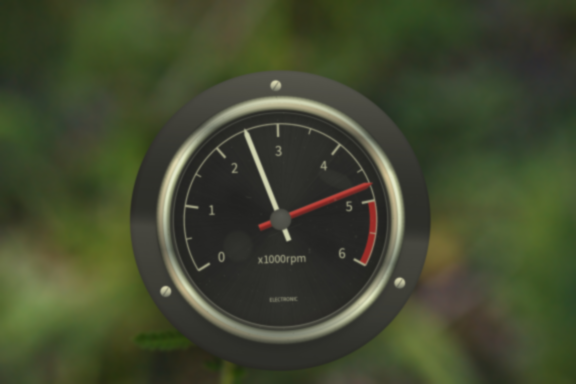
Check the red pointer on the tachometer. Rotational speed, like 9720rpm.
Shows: 4750rpm
